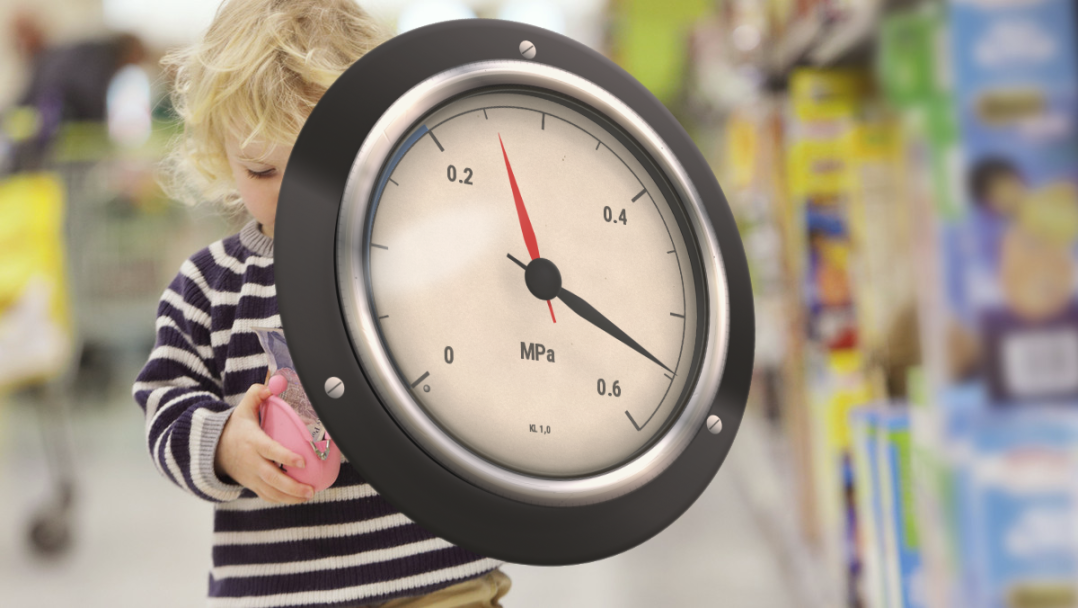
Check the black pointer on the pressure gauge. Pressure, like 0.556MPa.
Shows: 0.55MPa
